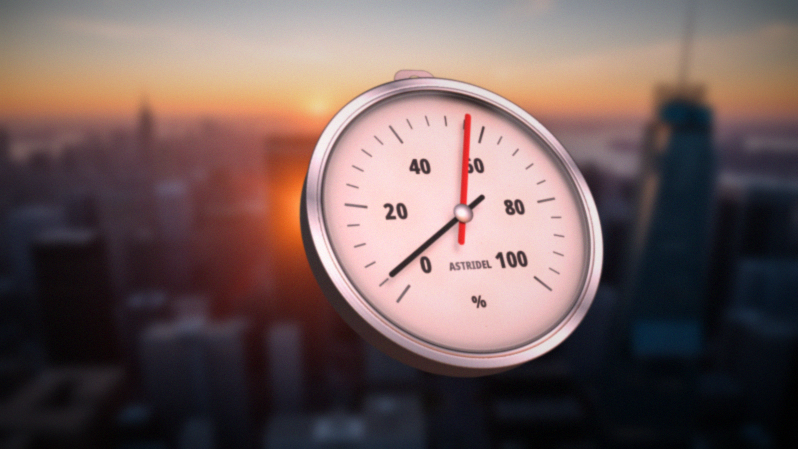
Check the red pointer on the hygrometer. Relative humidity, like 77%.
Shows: 56%
